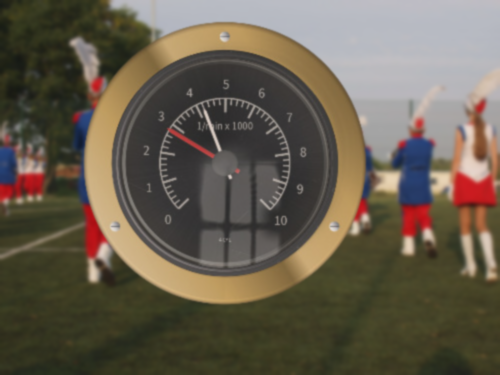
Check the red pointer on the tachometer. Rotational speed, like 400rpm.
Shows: 2800rpm
